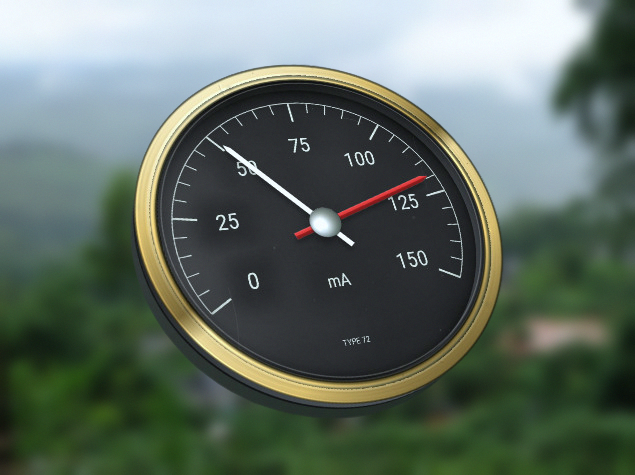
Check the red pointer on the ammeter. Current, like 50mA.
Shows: 120mA
